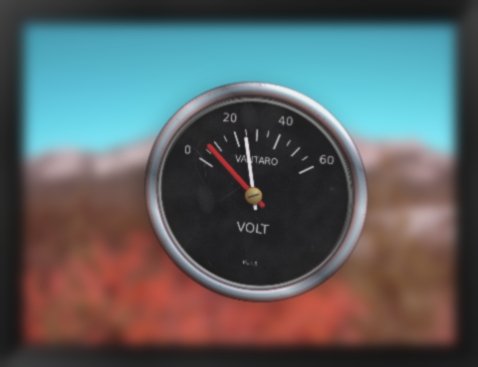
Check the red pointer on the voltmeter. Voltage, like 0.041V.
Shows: 7.5V
